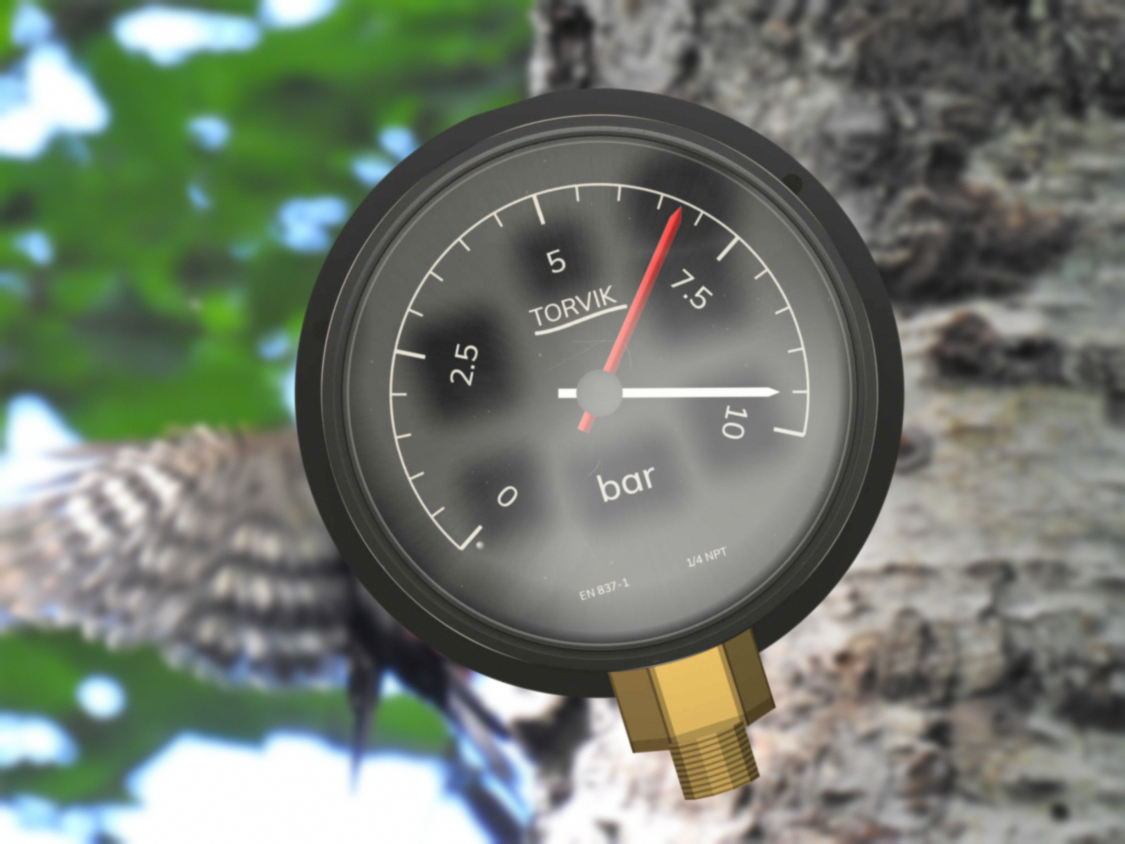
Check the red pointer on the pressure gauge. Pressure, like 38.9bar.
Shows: 6.75bar
